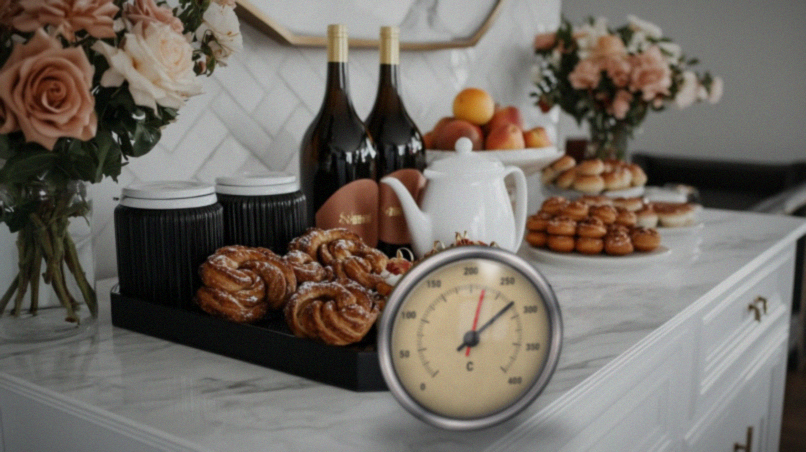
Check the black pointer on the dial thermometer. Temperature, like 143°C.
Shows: 275°C
